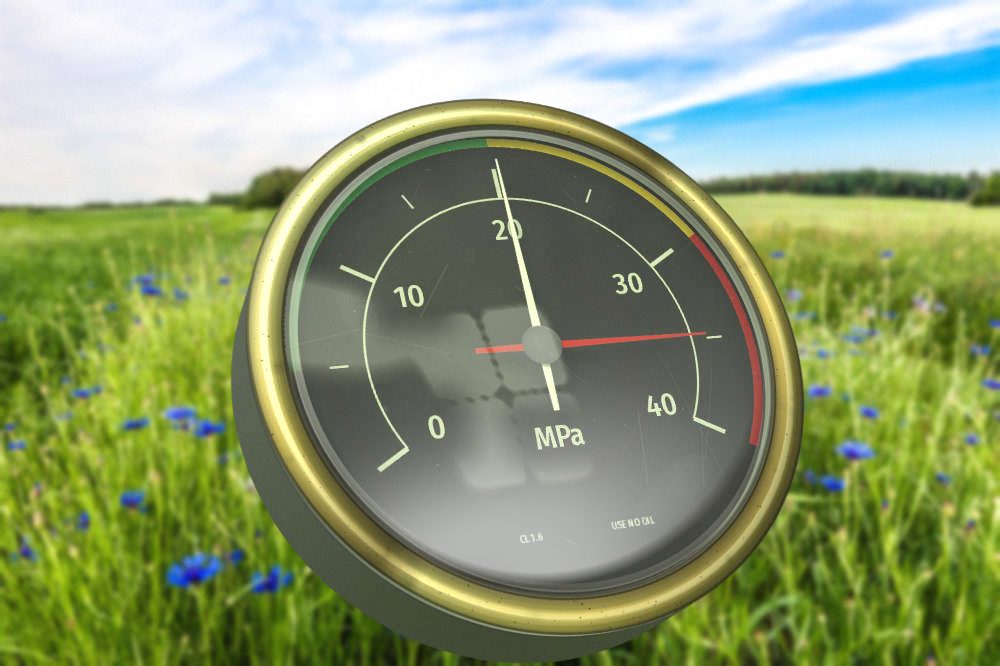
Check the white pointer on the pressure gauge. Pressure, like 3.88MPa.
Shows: 20MPa
